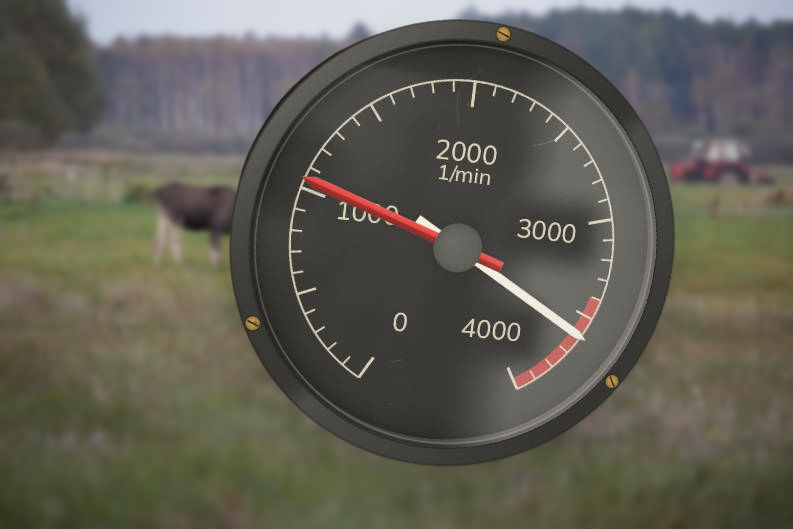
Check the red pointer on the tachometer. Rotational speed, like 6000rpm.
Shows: 1050rpm
